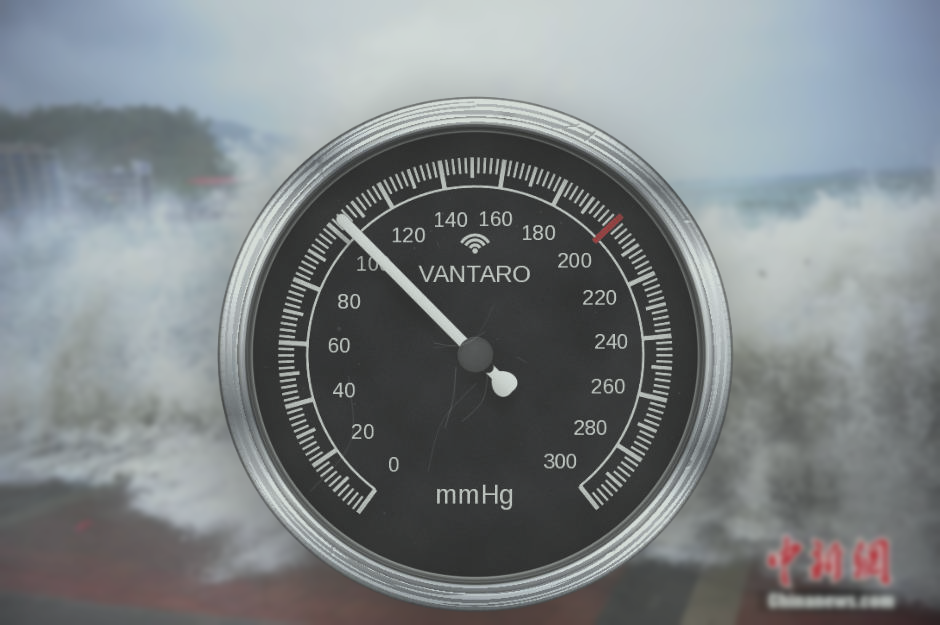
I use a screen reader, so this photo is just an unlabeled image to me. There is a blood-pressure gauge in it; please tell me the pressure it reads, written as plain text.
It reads 104 mmHg
